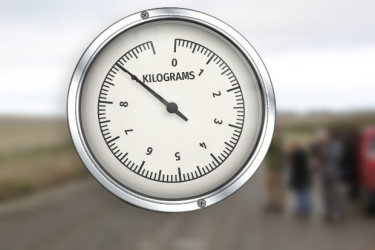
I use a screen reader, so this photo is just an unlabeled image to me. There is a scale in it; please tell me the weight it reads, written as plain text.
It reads 9 kg
